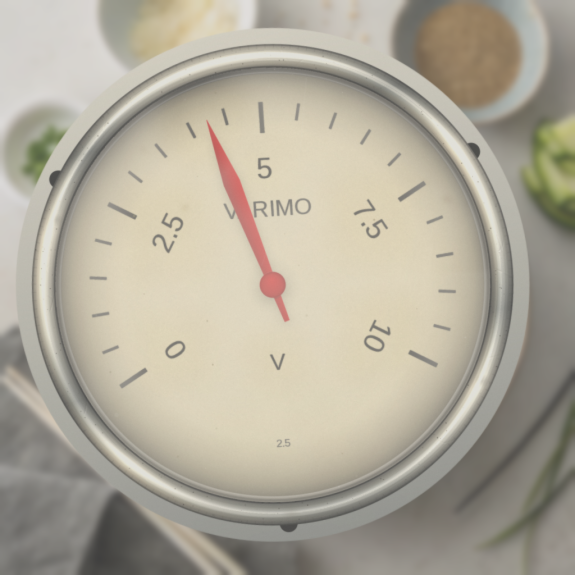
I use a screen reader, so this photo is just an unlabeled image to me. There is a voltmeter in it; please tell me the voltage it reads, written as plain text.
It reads 4.25 V
